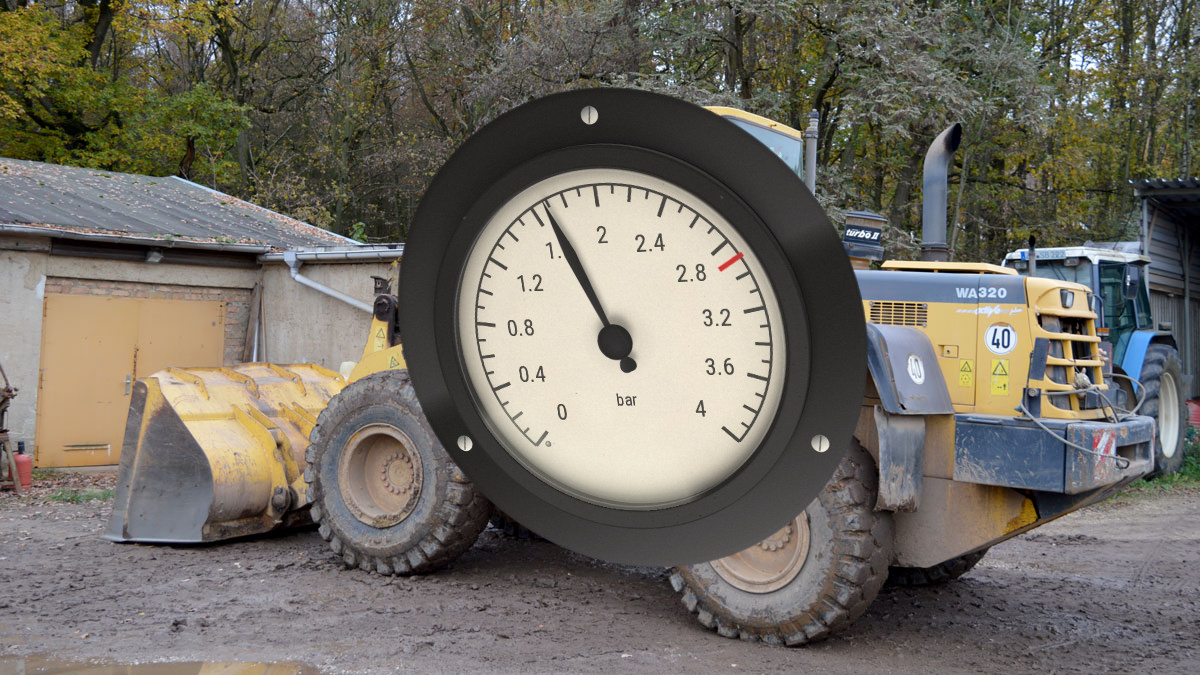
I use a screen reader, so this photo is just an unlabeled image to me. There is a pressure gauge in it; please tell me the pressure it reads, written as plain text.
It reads 1.7 bar
